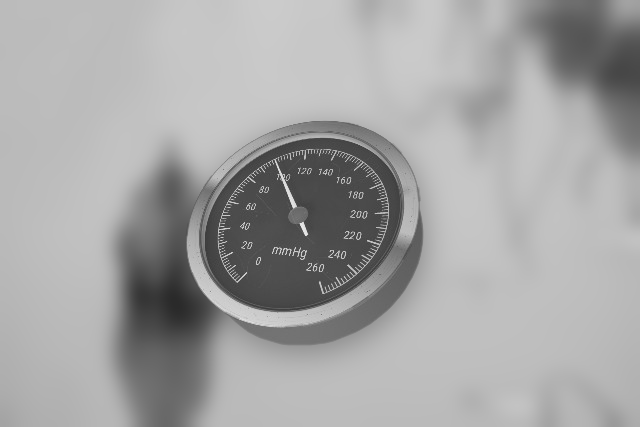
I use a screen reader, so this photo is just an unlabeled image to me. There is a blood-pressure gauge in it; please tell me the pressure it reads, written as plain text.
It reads 100 mmHg
